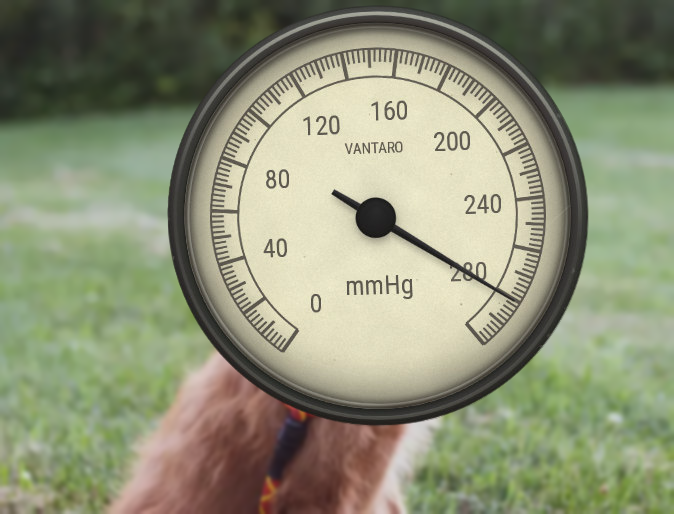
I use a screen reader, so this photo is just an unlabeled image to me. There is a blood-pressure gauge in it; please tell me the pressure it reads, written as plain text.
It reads 280 mmHg
